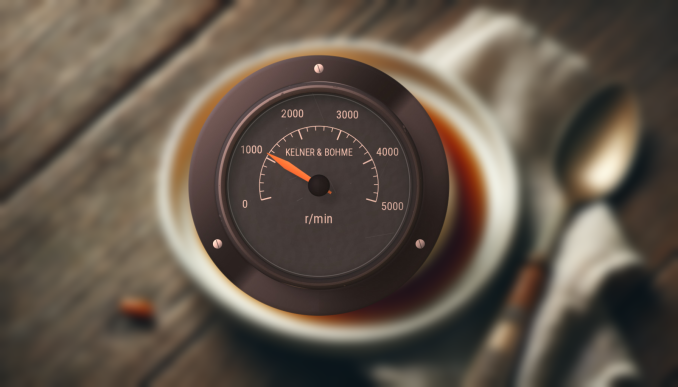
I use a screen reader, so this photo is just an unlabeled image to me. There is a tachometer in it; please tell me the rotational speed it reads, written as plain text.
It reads 1100 rpm
